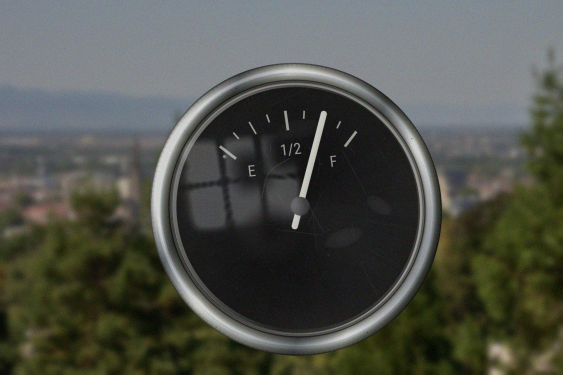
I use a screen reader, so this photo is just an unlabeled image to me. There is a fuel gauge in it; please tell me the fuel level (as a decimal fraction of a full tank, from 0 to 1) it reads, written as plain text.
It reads 0.75
